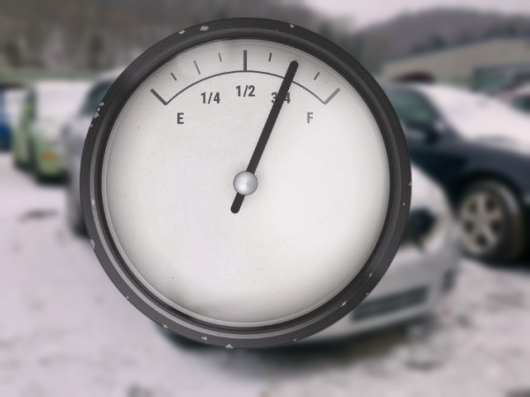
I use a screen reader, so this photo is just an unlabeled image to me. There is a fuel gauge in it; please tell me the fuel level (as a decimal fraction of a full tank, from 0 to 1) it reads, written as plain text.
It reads 0.75
